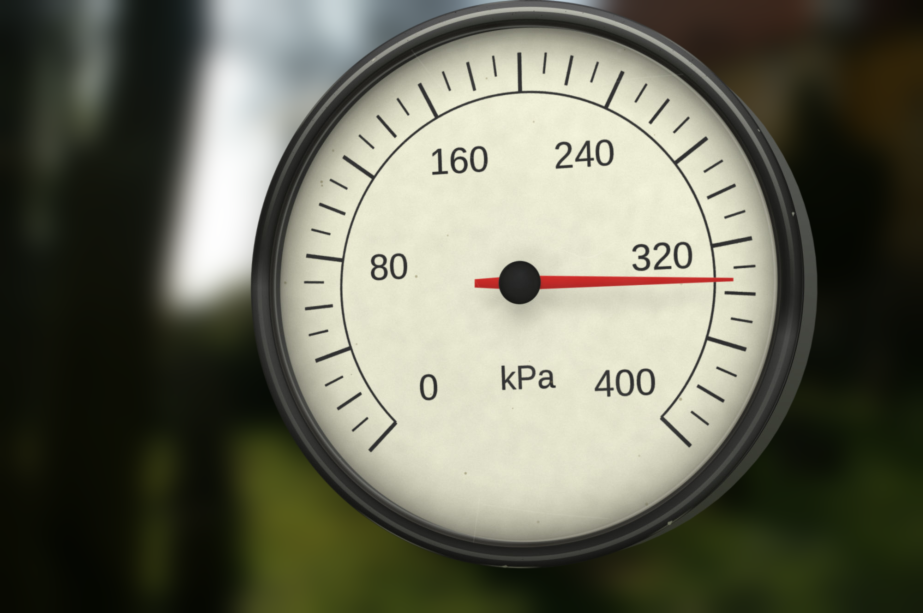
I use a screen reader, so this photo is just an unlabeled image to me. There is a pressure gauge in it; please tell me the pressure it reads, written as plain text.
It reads 335 kPa
